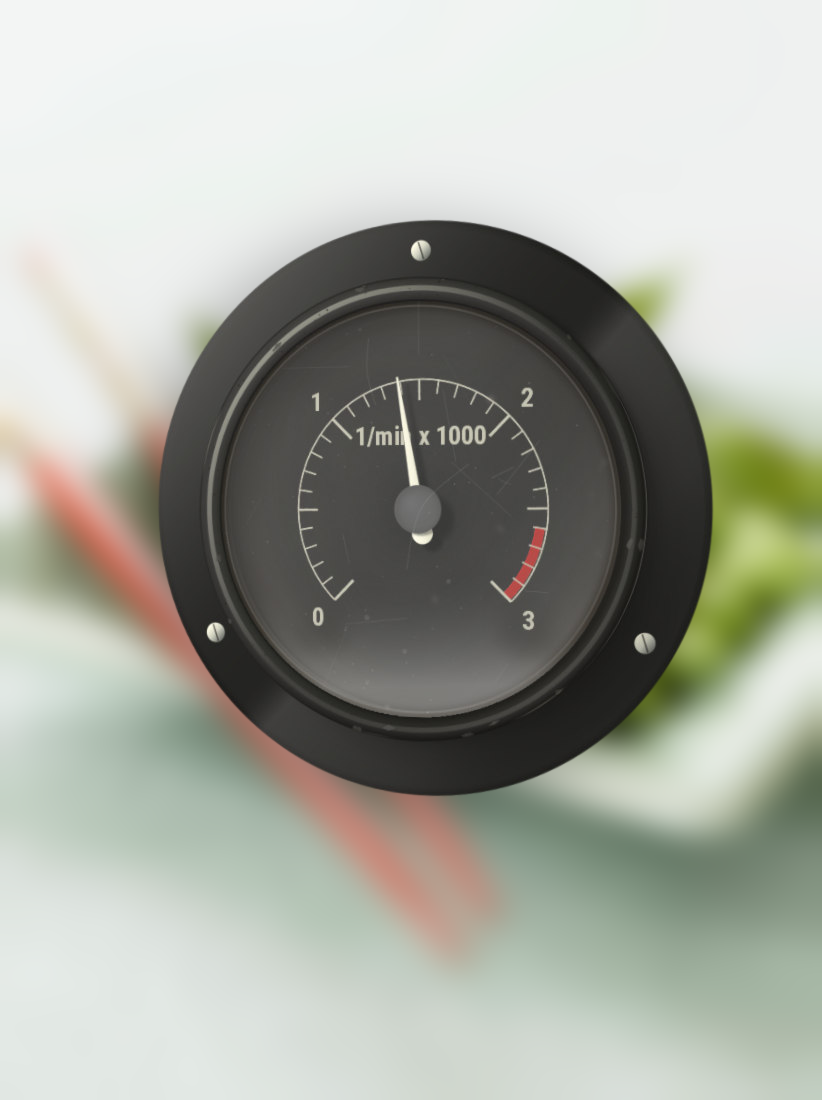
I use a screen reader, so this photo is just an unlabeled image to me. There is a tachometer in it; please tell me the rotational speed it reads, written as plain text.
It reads 1400 rpm
